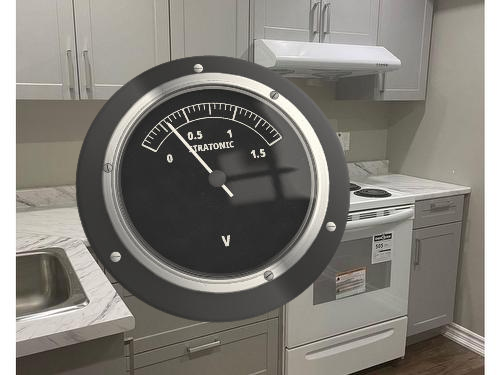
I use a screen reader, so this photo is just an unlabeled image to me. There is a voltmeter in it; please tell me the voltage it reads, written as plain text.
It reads 0.3 V
